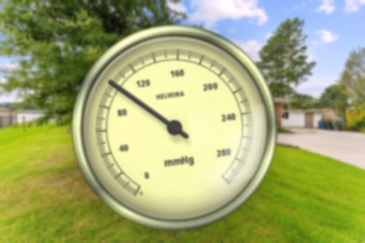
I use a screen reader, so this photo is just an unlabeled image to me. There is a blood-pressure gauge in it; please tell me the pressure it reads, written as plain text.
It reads 100 mmHg
